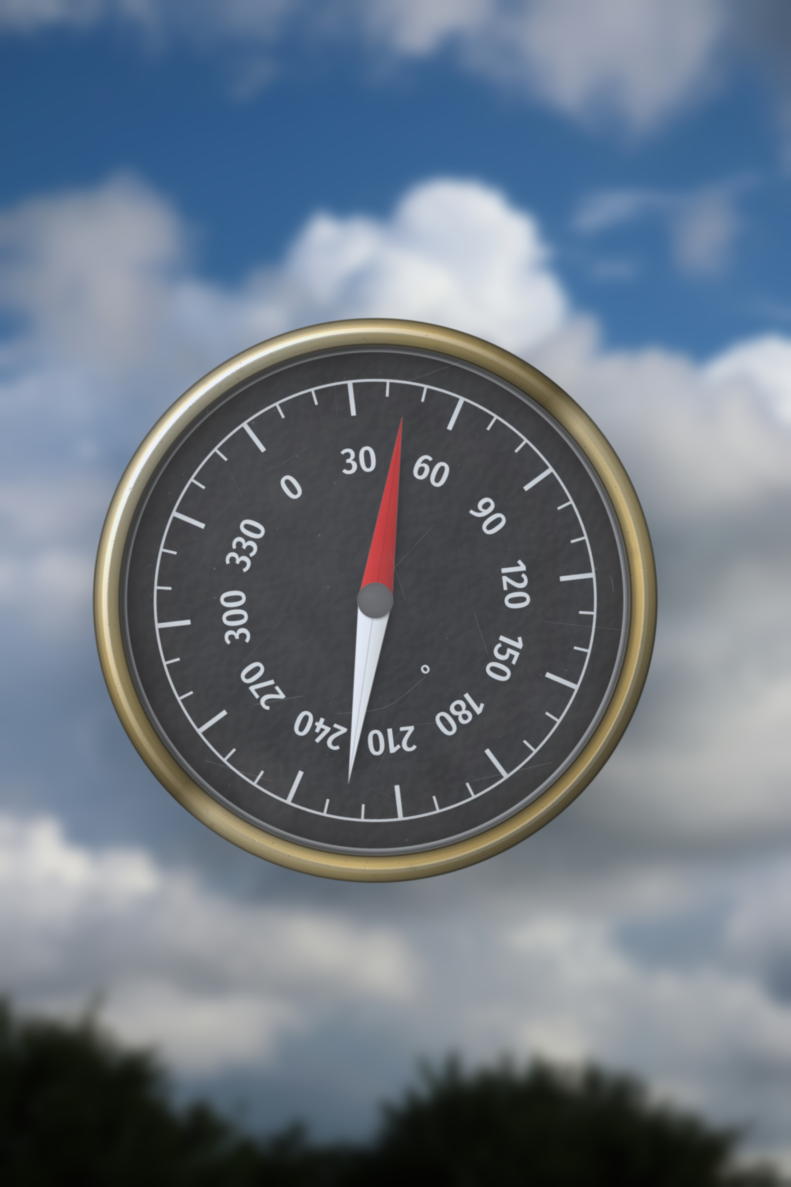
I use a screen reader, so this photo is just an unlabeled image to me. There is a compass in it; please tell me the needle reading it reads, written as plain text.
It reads 45 °
